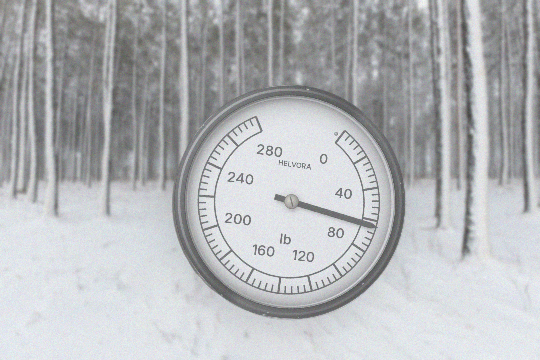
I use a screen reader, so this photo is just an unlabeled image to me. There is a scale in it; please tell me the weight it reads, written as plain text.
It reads 64 lb
